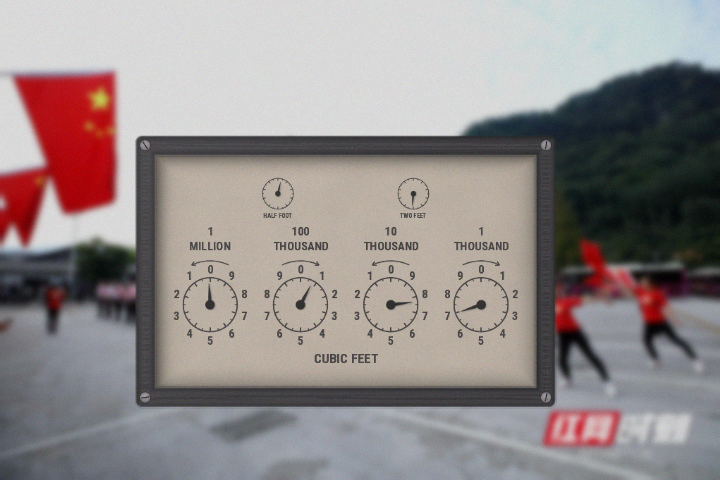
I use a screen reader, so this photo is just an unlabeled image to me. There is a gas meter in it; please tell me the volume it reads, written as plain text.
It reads 7700 ft³
